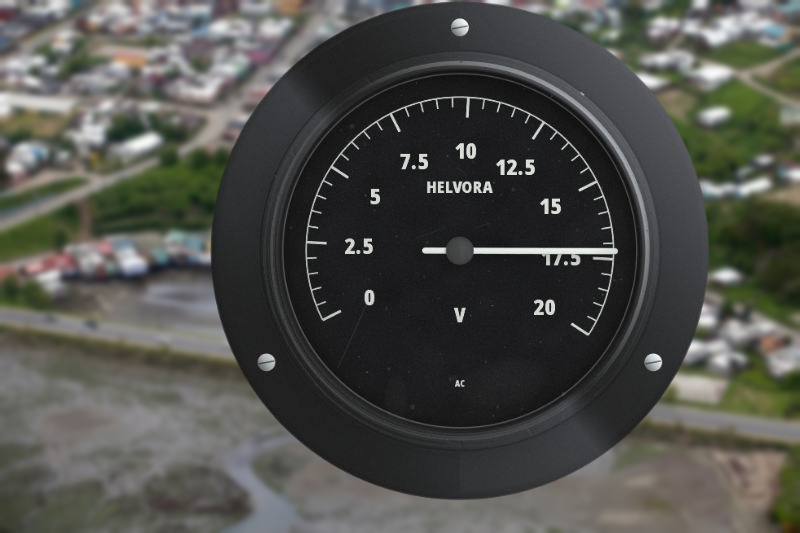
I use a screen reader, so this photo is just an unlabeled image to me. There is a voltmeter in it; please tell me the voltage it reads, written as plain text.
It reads 17.25 V
